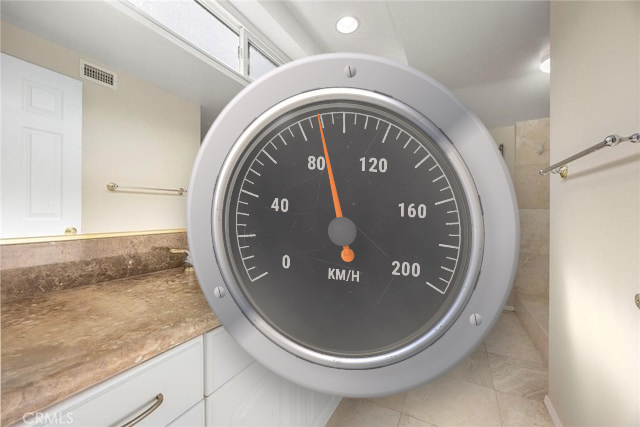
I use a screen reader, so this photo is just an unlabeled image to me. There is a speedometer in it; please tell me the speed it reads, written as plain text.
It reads 90 km/h
